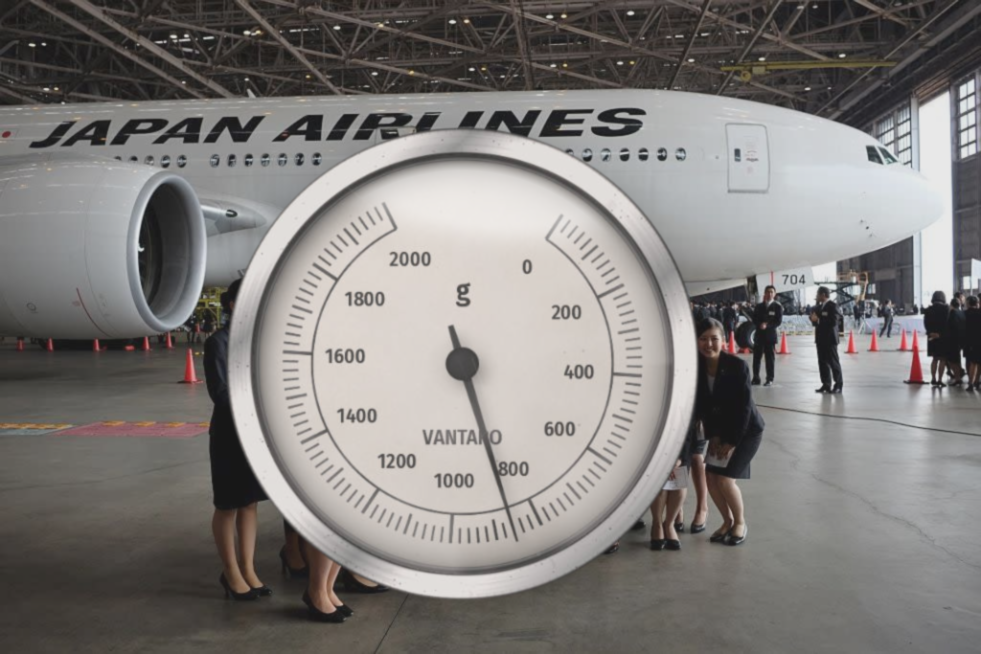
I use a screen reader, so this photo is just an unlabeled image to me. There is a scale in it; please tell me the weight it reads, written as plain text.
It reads 860 g
